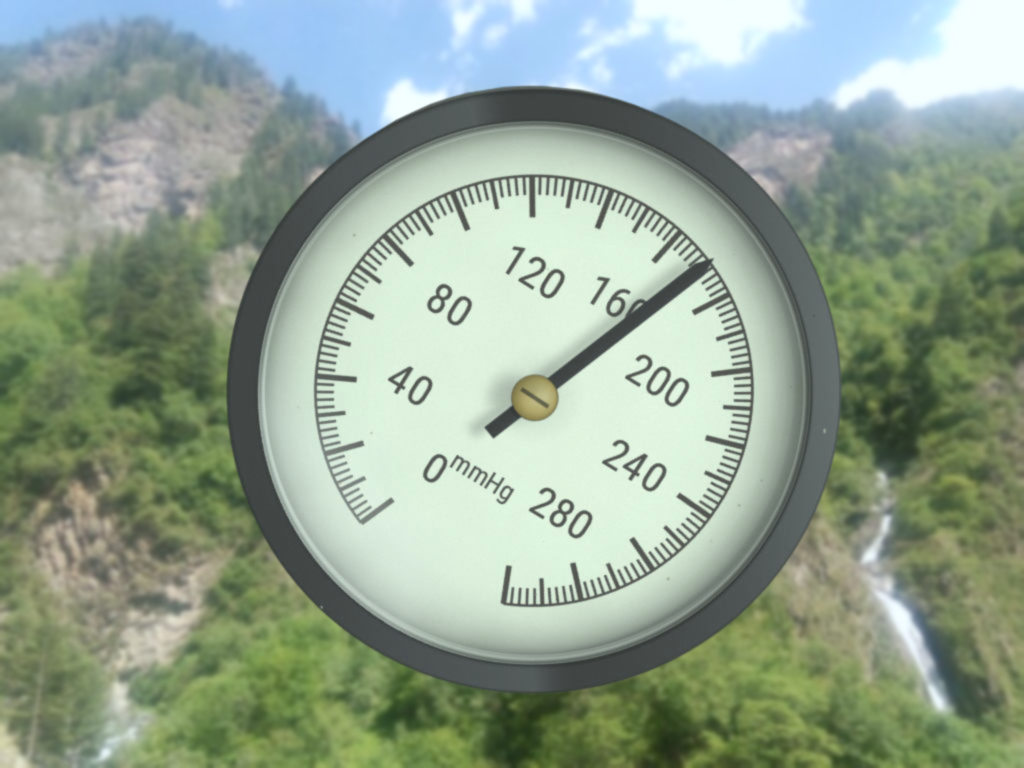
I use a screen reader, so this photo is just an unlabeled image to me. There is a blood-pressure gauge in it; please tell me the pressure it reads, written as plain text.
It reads 170 mmHg
